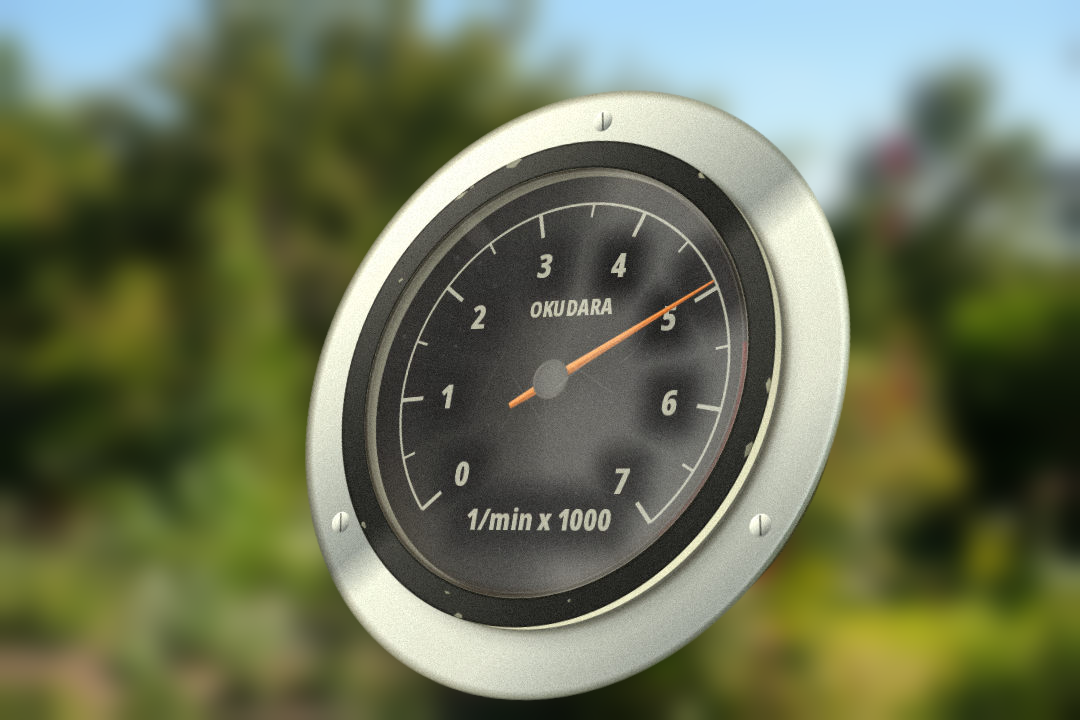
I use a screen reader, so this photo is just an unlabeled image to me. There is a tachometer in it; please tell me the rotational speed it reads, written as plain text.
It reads 5000 rpm
